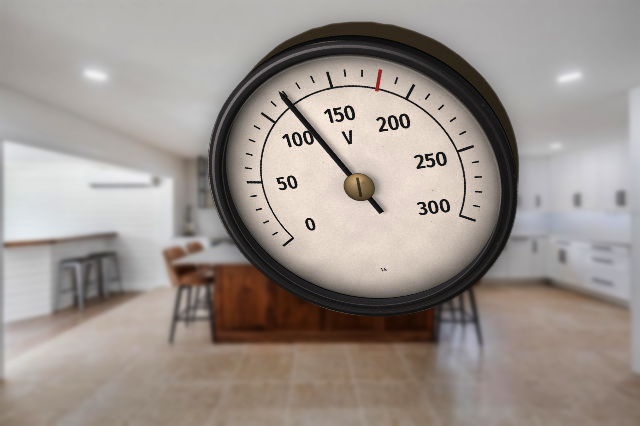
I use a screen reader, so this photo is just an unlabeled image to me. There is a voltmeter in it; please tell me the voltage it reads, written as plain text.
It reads 120 V
